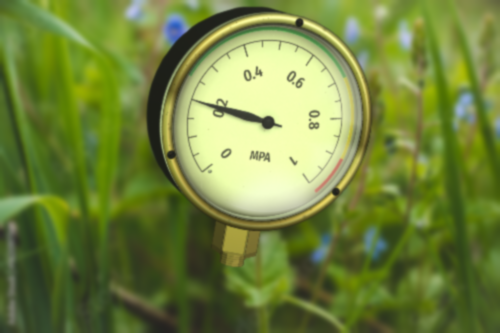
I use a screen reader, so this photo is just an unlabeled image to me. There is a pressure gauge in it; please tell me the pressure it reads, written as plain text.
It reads 0.2 MPa
